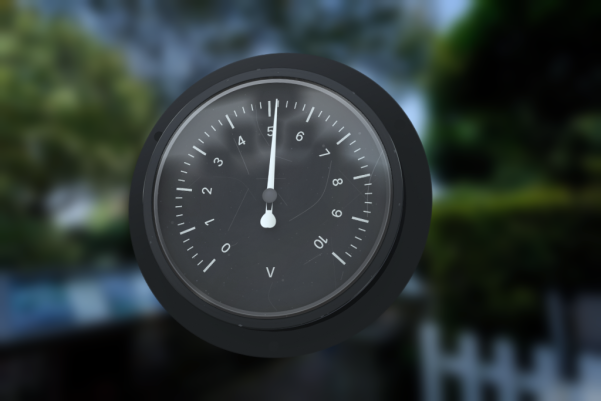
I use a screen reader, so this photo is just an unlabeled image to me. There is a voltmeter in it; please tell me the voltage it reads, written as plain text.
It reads 5.2 V
